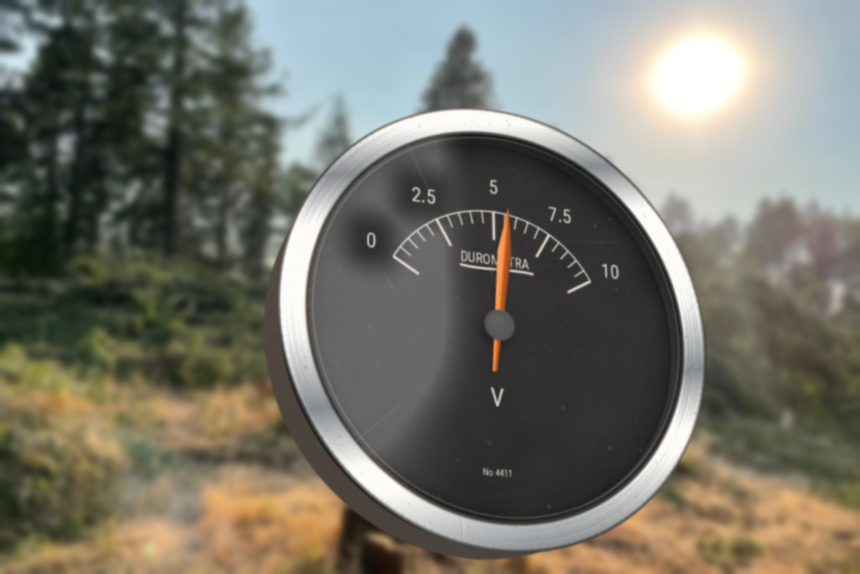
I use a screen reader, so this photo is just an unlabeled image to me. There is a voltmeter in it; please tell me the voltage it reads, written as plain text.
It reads 5.5 V
